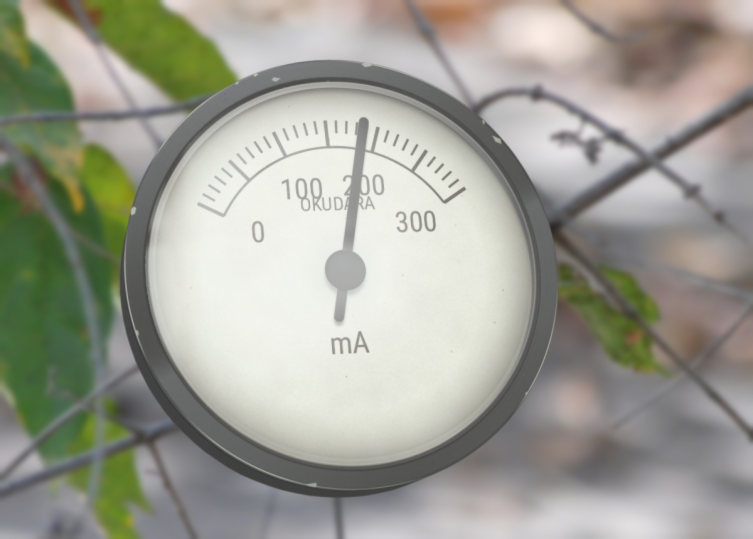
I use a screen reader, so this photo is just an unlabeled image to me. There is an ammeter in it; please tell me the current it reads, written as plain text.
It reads 185 mA
